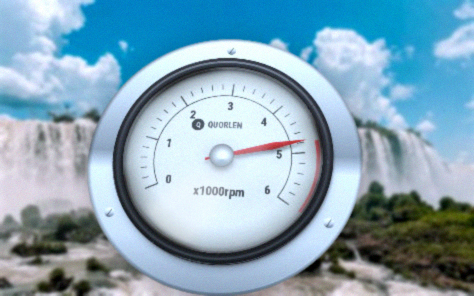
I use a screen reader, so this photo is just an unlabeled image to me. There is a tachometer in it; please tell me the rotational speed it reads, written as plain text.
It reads 4800 rpm
